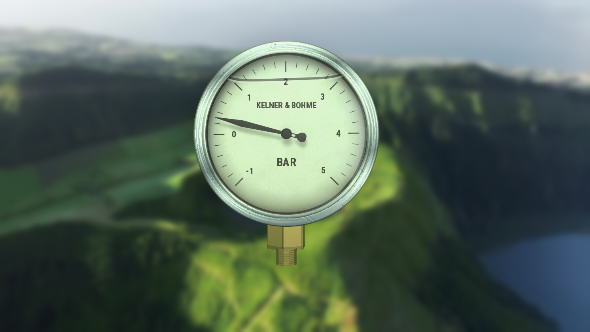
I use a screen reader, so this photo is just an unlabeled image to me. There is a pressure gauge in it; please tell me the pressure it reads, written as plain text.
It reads 0.3 bar
